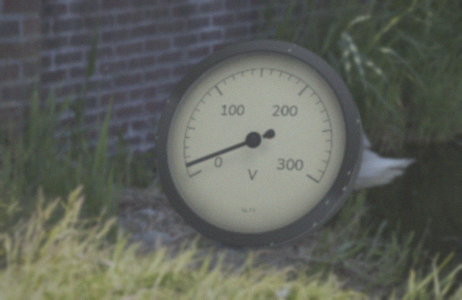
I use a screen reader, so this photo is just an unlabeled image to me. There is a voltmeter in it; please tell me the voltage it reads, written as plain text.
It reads 10 V
